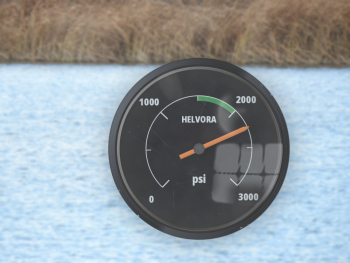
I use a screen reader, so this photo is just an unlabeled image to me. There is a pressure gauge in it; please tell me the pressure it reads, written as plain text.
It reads 2250 psi
